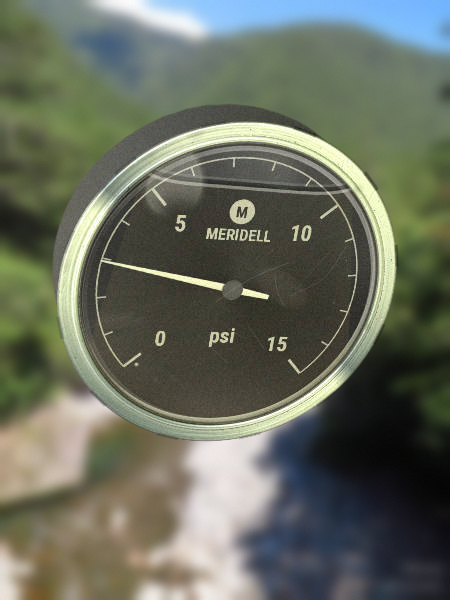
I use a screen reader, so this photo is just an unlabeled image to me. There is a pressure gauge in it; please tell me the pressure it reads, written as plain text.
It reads 3 psi
